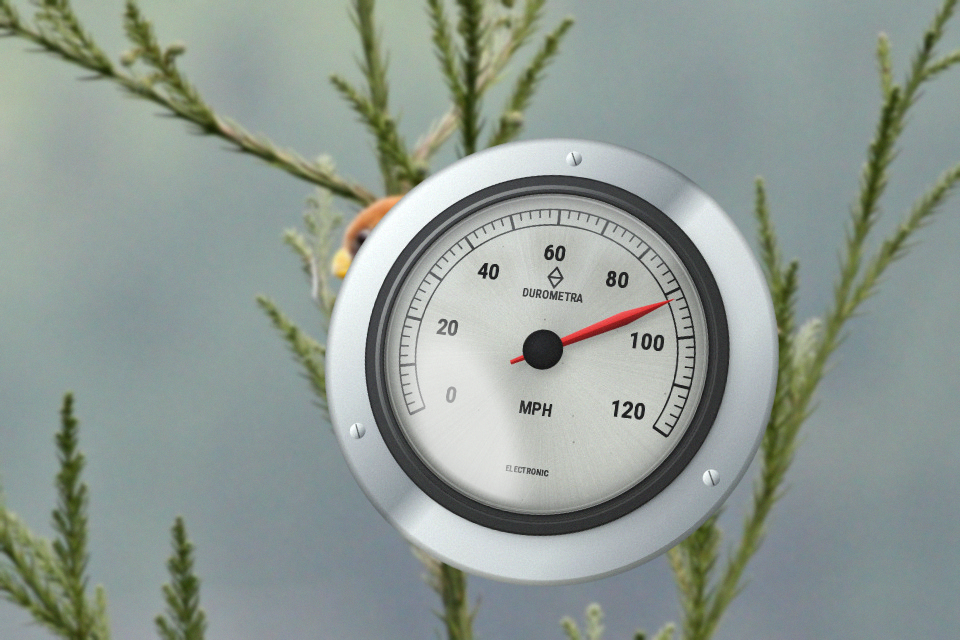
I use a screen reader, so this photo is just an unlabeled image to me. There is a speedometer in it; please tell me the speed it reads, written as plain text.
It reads 92 mph
